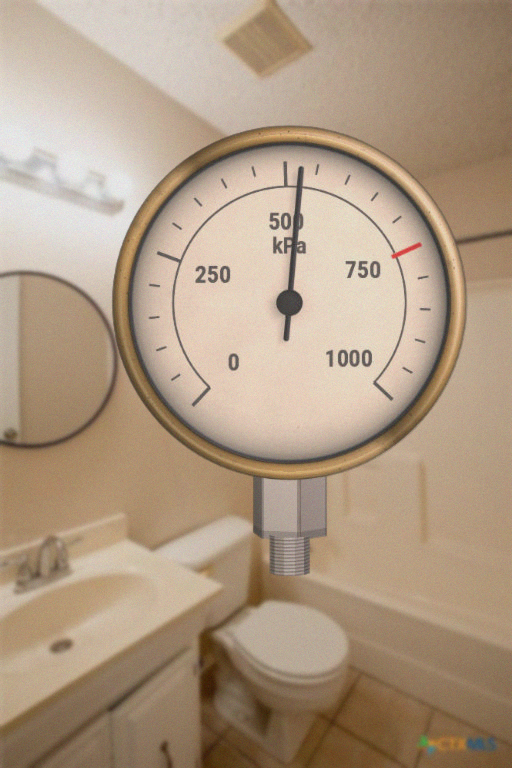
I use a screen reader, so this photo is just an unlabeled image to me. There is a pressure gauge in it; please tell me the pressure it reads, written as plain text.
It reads 525 kPa
